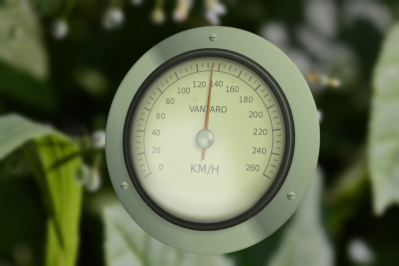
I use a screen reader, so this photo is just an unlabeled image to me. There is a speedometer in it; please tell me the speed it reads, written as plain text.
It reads 135 km/h
